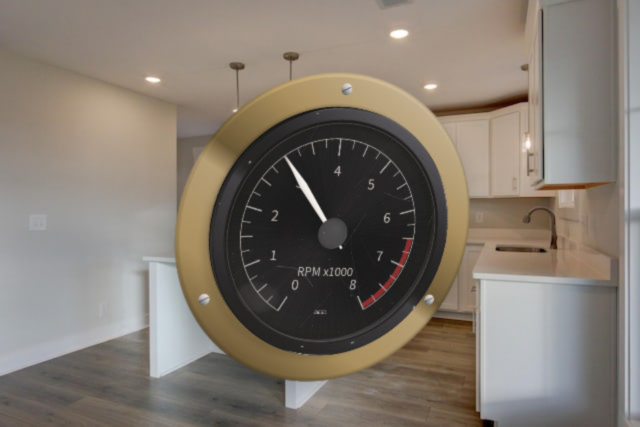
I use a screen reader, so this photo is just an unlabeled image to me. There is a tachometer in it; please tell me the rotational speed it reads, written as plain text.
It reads 3000 rpm
